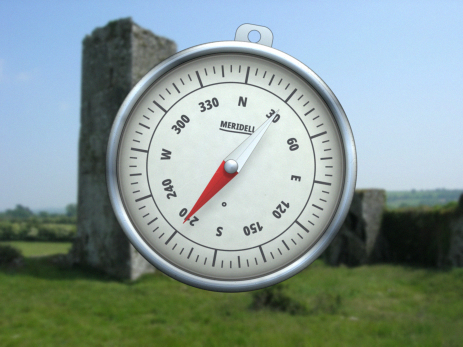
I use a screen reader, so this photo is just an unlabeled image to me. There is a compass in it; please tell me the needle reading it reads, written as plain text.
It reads 210 °
